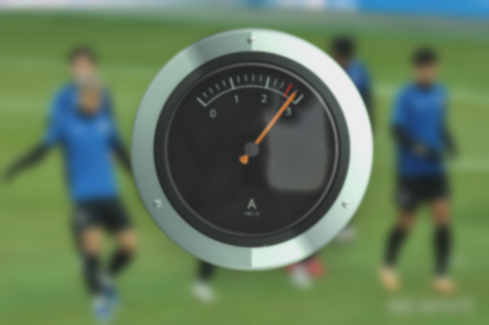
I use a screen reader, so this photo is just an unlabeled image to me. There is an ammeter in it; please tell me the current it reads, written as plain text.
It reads 2.8 A
